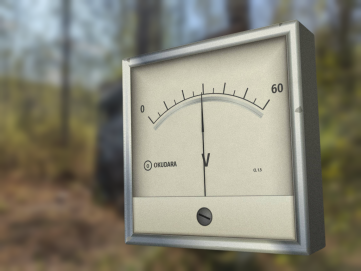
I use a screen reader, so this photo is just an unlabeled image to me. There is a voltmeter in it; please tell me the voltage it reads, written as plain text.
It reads 30 V
